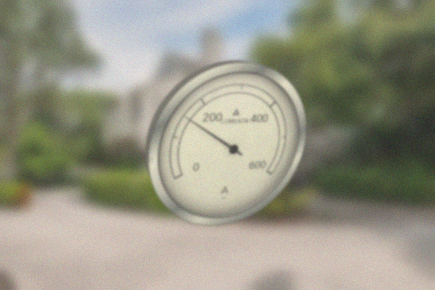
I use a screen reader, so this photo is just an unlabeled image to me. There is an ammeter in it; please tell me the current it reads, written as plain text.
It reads 150 A
